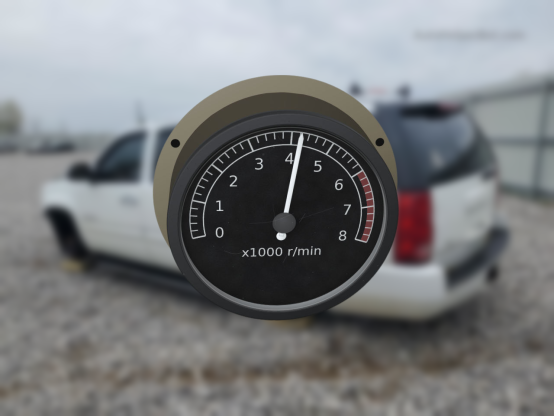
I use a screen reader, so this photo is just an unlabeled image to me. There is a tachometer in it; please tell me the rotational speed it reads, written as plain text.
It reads 4200 rpm
